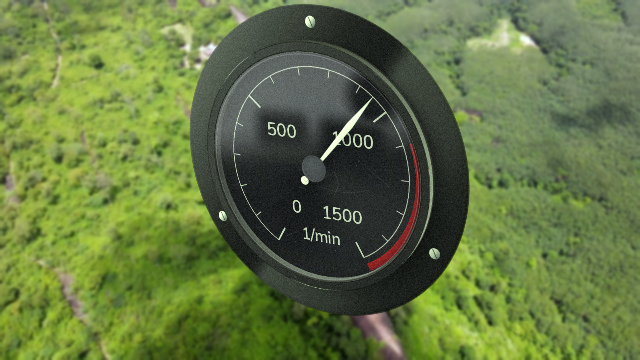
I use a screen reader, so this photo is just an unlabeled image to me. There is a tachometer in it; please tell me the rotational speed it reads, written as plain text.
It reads 950 rpm
